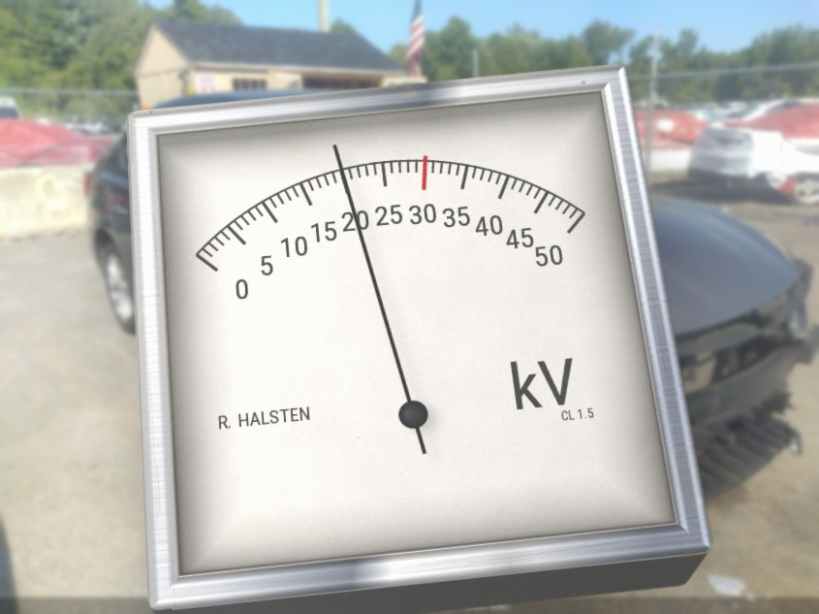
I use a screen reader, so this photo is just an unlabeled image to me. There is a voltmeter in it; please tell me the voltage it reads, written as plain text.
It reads 20 kV
